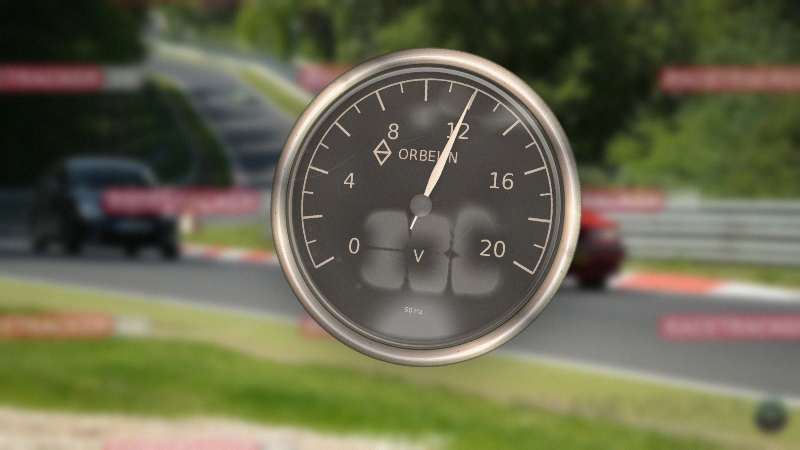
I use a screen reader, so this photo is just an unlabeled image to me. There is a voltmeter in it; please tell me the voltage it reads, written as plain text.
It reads 12 V
